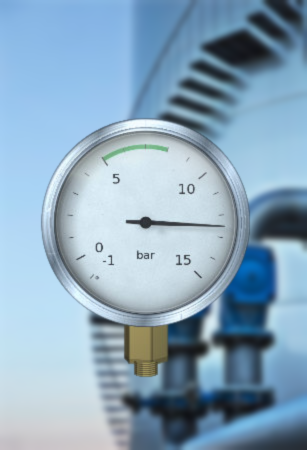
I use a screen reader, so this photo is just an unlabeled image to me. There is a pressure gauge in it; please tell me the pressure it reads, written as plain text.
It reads 12.5 bar
